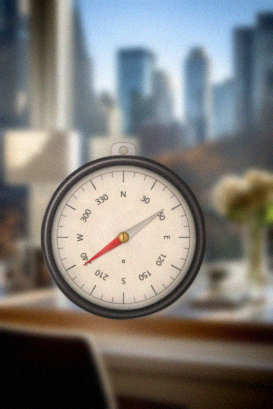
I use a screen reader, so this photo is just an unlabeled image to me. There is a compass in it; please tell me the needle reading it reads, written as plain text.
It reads 235 °
